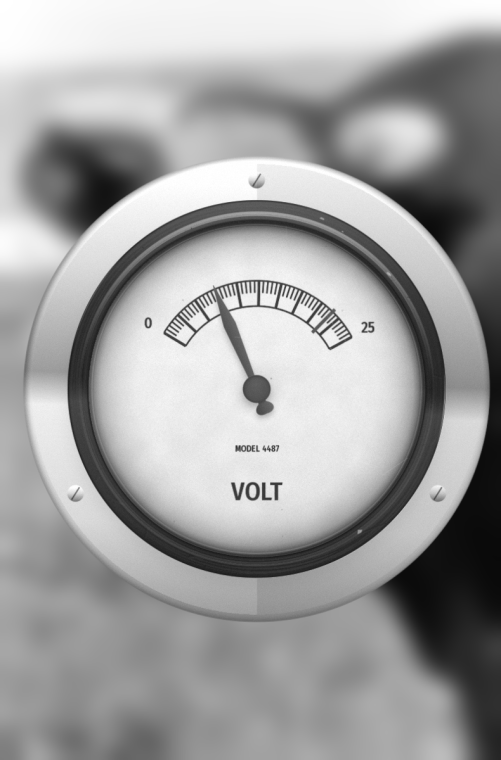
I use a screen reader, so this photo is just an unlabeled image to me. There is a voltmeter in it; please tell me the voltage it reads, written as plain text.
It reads 7.5 V
